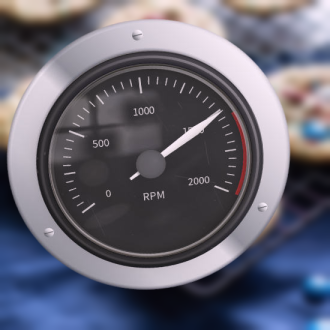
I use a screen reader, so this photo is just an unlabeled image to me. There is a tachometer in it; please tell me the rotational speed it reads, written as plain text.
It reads 1500 rpm
